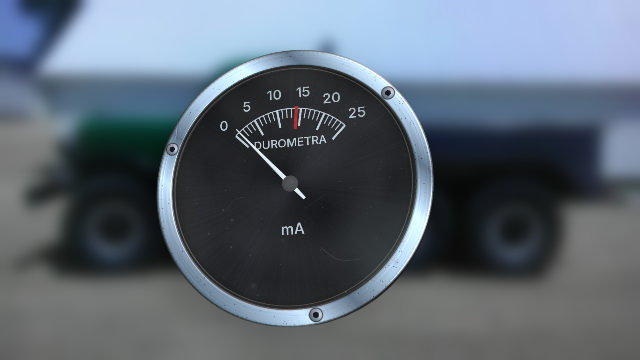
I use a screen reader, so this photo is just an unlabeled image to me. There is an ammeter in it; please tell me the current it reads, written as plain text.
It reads 1 mA
